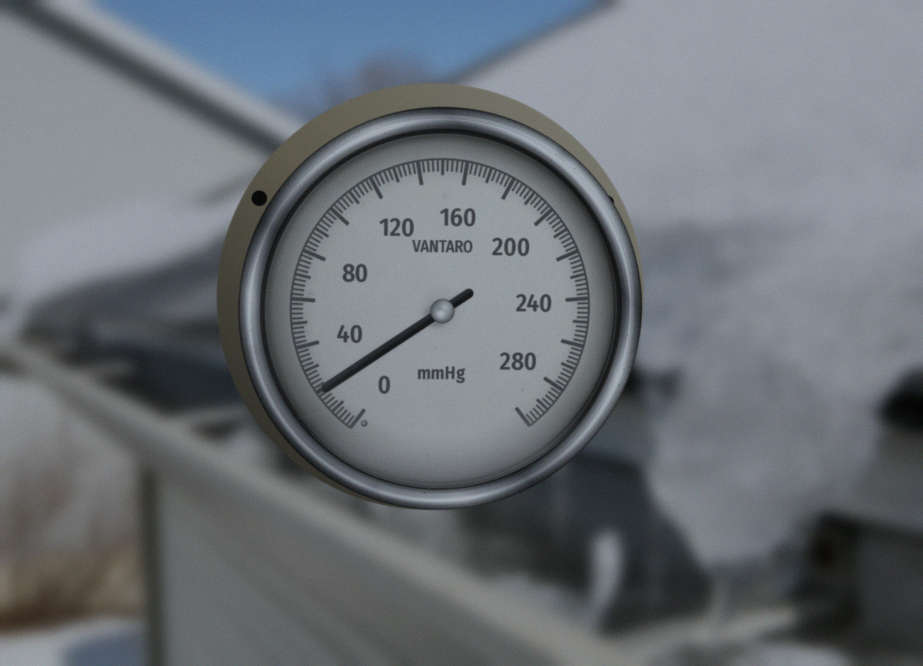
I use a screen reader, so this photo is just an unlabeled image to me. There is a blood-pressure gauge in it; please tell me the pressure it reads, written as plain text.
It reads 20 mmHg
